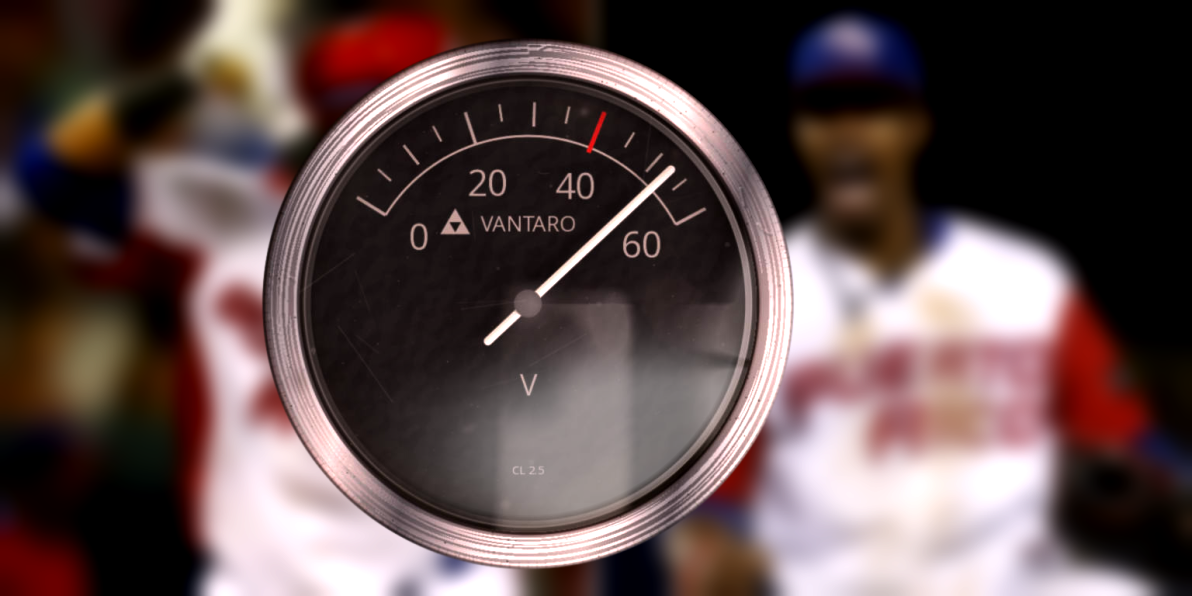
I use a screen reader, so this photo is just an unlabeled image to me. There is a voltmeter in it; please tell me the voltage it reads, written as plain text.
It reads 52.5 V
